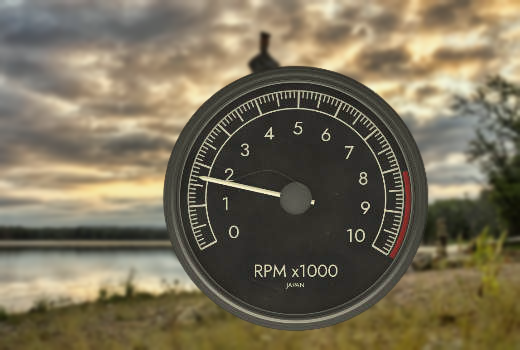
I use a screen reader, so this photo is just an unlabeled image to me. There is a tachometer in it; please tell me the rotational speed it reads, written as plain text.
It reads 1700 rpm
